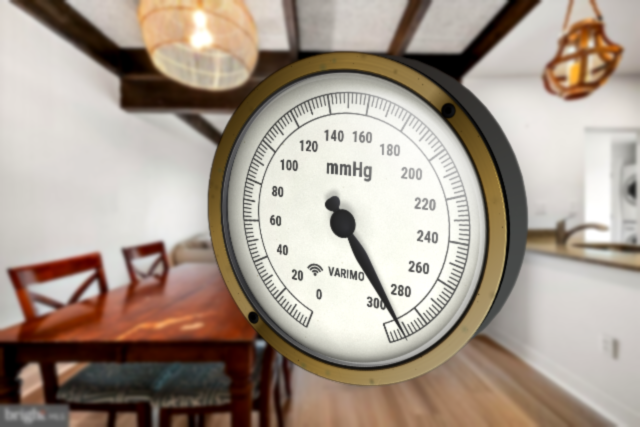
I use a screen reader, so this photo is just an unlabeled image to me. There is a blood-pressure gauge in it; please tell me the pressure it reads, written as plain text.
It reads 290 mmHg
